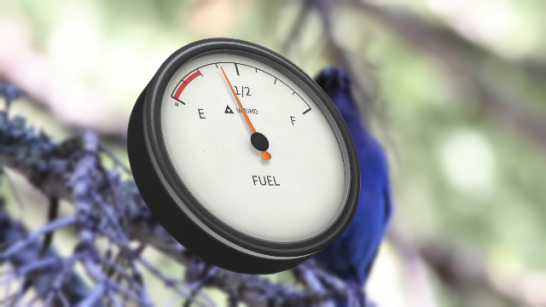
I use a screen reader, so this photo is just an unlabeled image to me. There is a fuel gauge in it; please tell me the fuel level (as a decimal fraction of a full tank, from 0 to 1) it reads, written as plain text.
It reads 0.375
